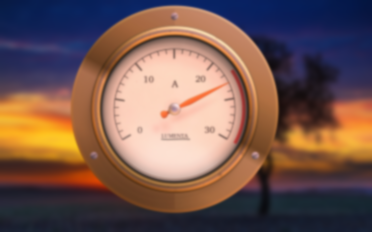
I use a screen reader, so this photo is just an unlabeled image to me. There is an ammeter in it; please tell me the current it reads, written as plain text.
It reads 23 A
